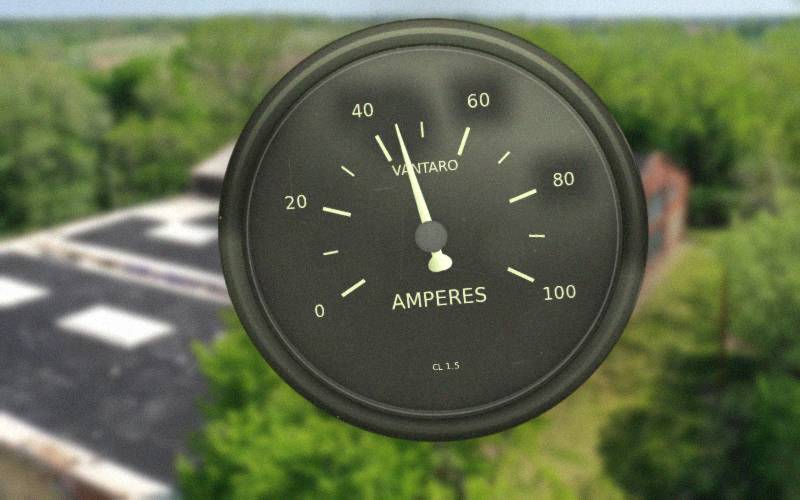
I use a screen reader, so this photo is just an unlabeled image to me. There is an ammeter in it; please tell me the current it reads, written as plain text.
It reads 45 A
